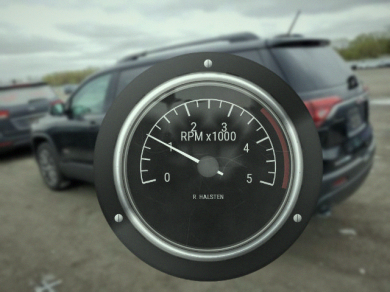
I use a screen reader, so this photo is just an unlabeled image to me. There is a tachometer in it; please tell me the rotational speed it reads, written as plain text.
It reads 1000 rpm
